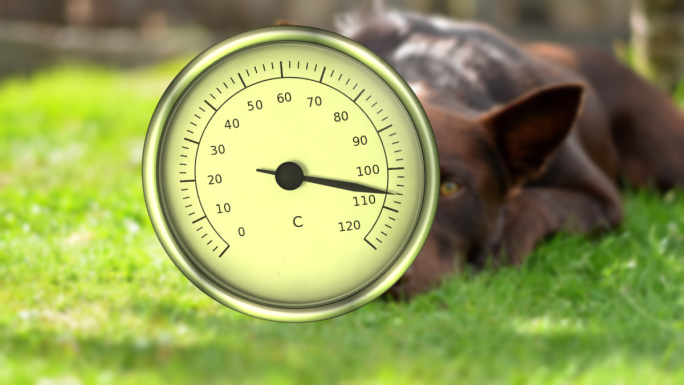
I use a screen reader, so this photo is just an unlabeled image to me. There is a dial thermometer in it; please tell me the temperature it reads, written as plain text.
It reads 106 °C
